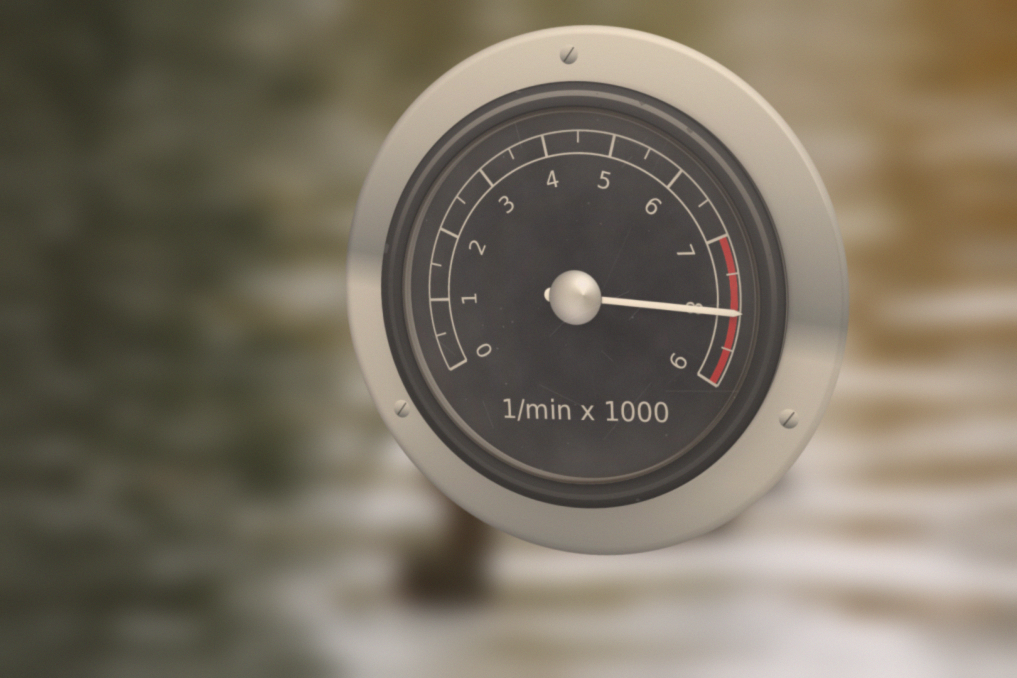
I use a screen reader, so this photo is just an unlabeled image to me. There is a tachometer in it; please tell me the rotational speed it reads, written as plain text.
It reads 8000 rpm
